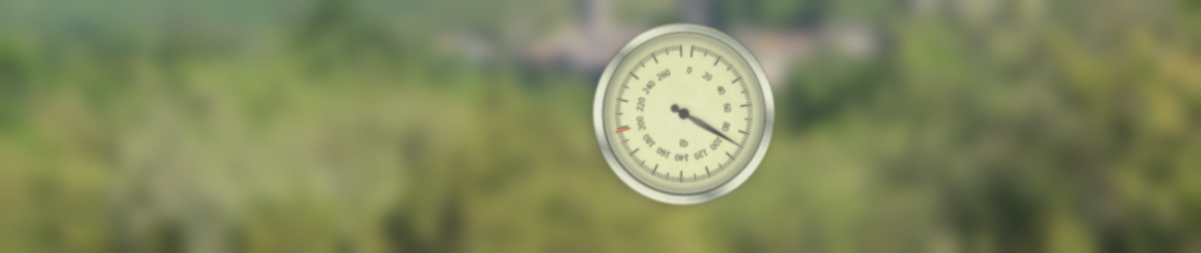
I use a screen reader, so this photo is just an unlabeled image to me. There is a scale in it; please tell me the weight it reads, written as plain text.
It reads 90 lb
